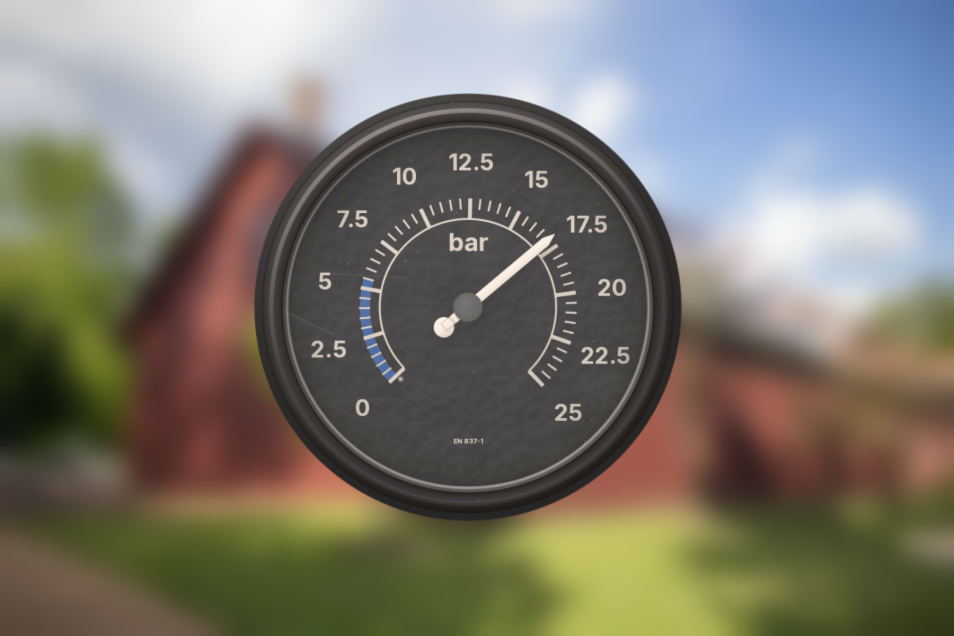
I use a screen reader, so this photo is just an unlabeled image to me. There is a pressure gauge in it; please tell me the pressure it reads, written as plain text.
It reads 17 bar
